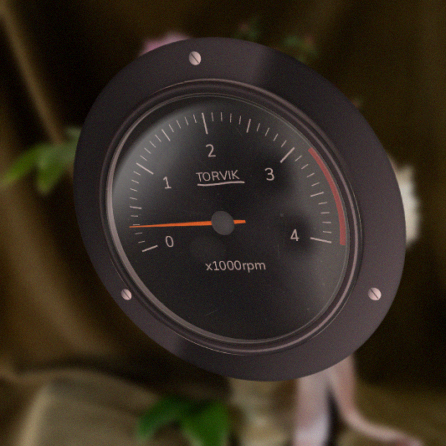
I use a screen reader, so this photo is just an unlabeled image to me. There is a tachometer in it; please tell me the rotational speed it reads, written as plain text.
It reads 300 rpm
